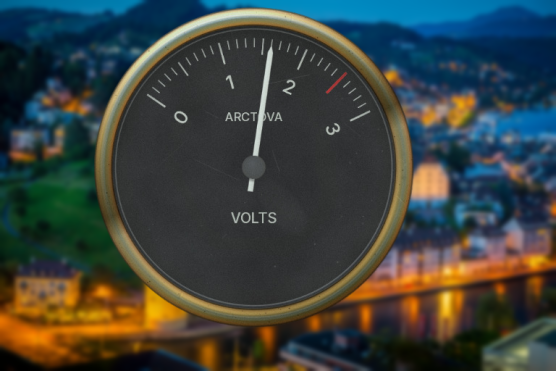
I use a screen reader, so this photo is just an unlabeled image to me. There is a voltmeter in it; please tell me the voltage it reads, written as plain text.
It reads 1.6 V
